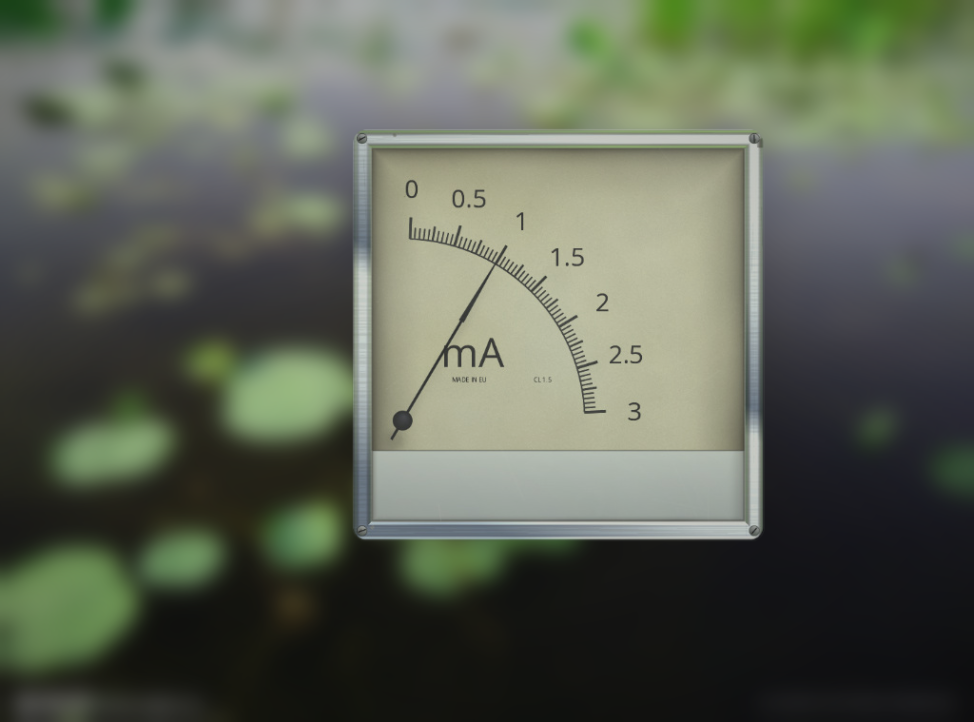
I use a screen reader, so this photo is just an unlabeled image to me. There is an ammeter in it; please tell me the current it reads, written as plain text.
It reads 1 mA
